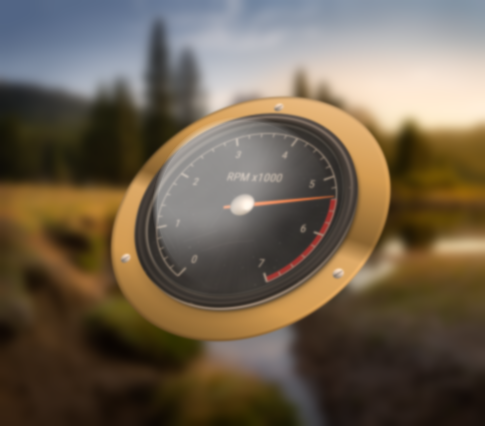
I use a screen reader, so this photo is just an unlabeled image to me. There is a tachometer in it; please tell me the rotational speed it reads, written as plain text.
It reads 5400 rpm
